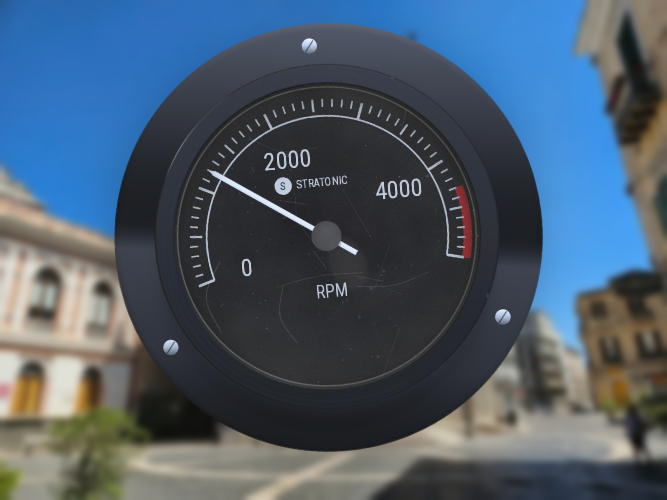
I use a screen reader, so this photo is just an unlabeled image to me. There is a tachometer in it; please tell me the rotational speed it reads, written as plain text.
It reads 1200 rpm
